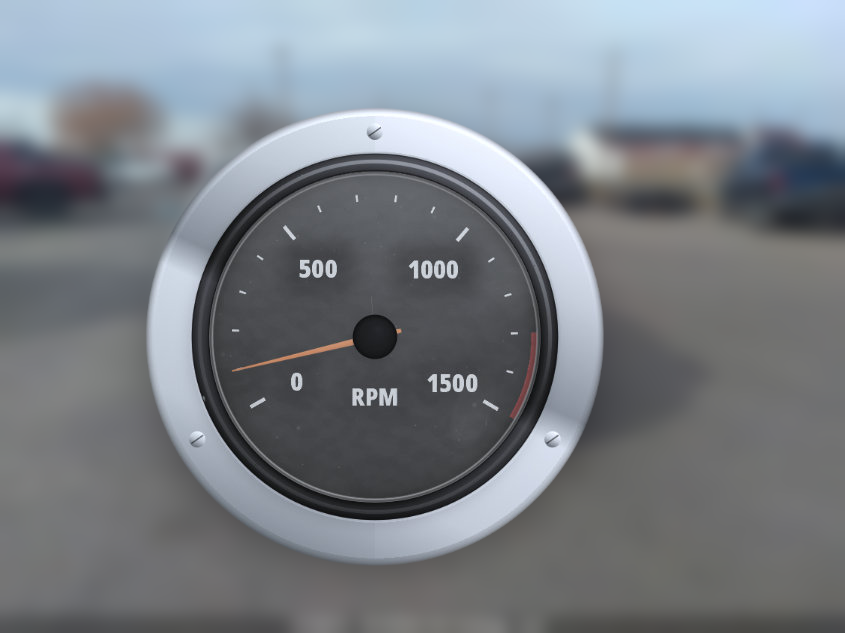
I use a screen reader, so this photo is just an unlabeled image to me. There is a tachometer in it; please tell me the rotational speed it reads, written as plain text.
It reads 100 rpm
